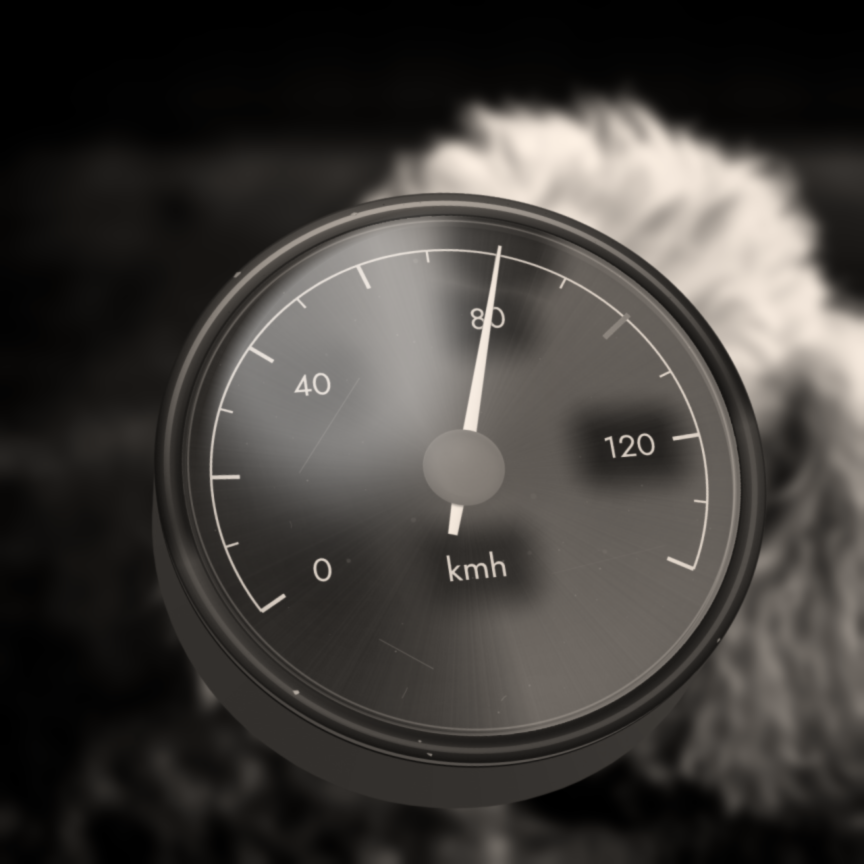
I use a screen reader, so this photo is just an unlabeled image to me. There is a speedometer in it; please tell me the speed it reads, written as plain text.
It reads 80 km/h
